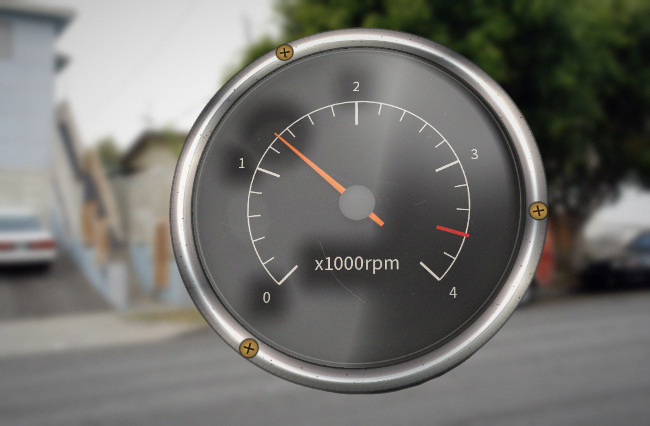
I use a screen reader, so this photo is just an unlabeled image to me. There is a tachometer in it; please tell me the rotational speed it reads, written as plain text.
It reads 1300 rpm
